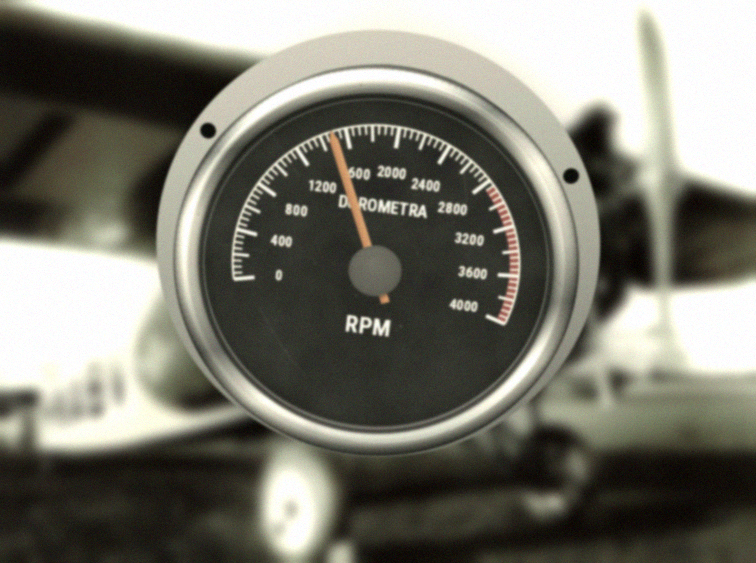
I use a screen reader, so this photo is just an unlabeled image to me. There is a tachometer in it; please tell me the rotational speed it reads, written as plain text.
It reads 1500 rpm
